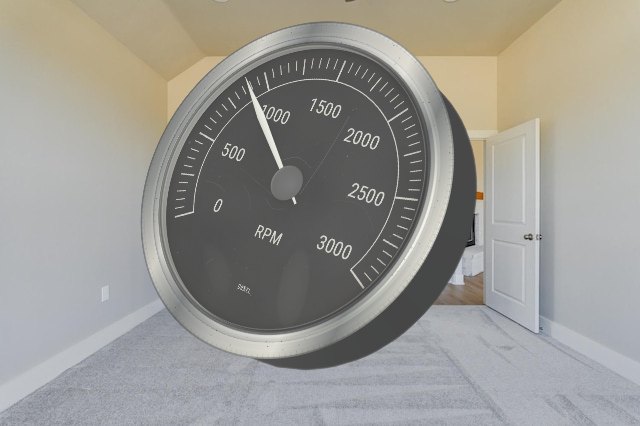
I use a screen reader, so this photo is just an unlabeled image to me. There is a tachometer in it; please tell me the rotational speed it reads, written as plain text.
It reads 900 rpm
